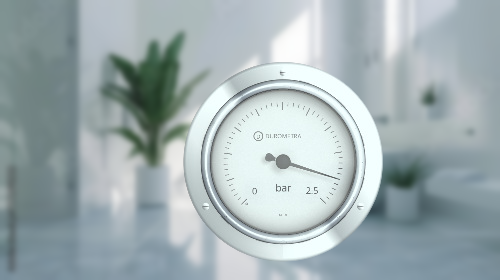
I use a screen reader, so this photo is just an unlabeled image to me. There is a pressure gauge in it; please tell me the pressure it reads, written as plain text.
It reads 2.25 bar
